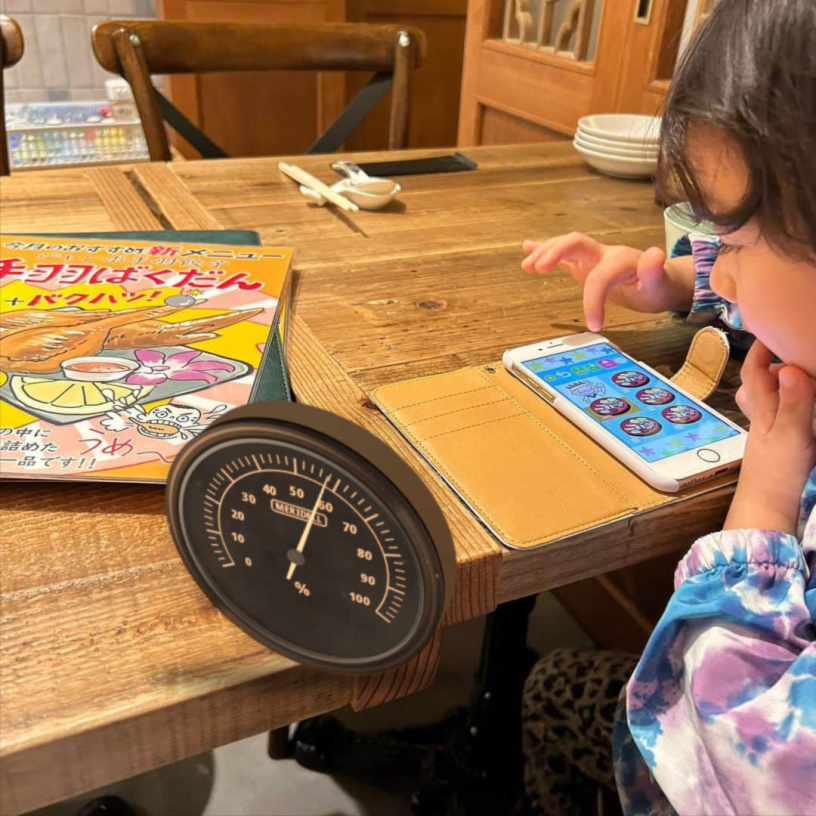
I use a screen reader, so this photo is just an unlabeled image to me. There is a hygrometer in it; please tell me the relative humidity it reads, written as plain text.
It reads 58 %
